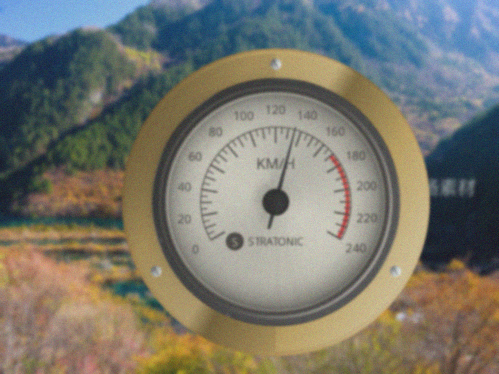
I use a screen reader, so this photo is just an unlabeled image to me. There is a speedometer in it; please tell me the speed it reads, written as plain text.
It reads 135 km/h
